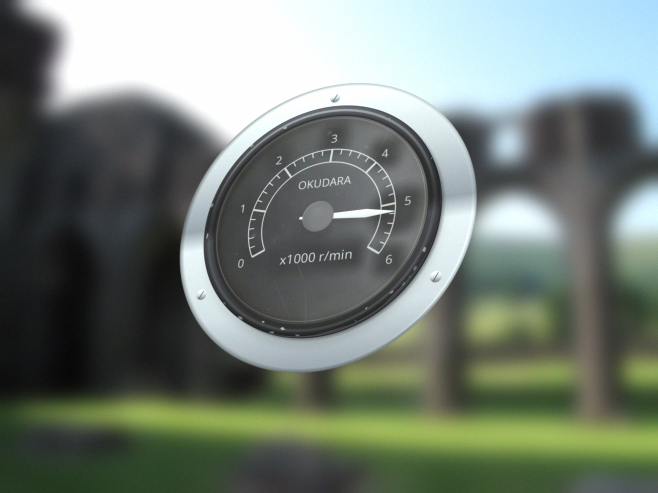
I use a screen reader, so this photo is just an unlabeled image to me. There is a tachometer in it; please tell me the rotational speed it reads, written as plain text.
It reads 5200 rpm
